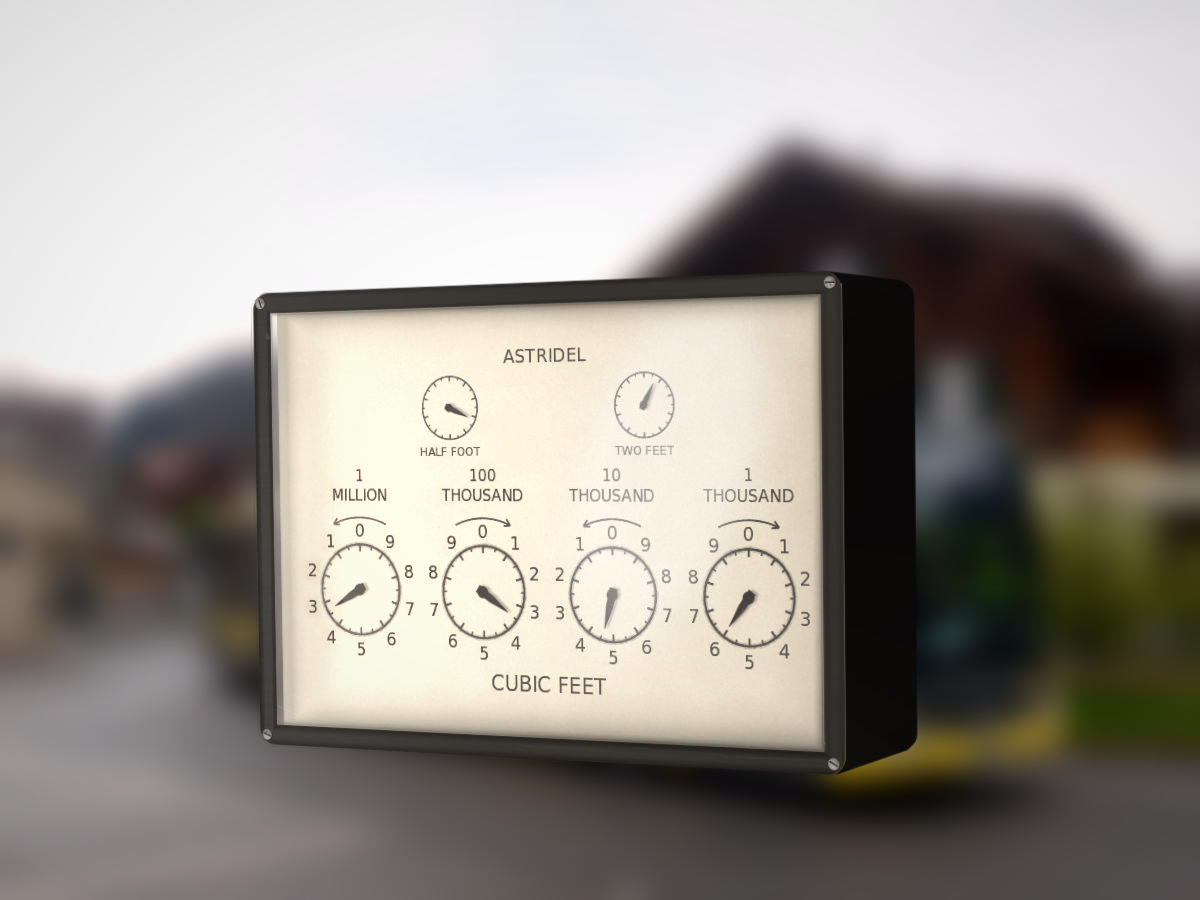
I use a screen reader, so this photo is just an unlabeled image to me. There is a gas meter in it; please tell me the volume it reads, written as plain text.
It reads 334600 ft³
